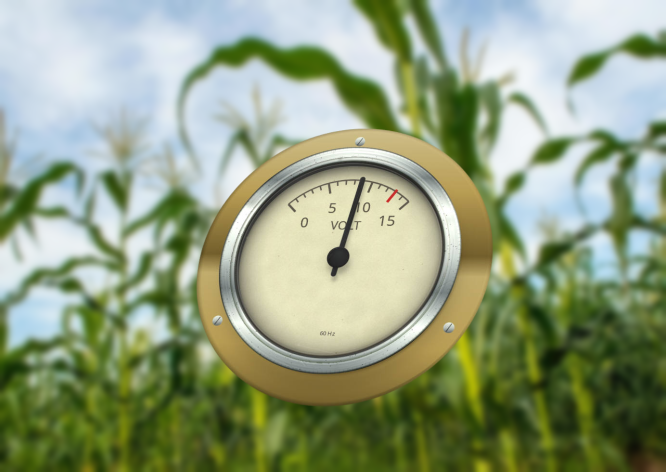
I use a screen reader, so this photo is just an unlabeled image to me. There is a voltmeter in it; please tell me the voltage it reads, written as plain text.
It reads 9 V
